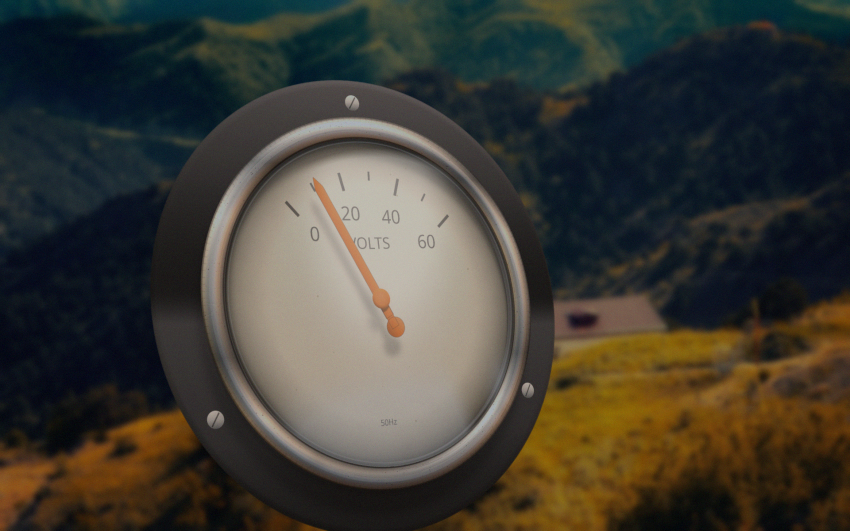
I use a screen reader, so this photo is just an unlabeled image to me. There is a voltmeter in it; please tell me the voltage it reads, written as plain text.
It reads 10 V
